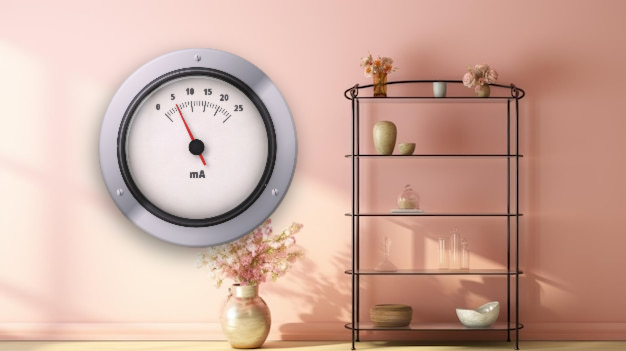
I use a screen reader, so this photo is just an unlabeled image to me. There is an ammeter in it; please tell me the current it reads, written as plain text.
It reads 5 mA
